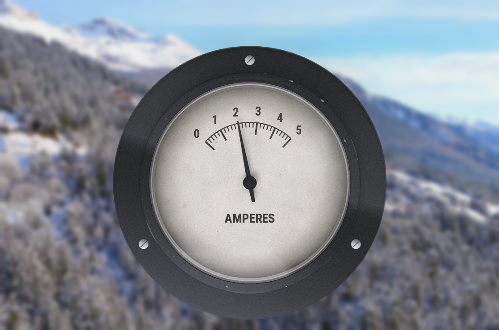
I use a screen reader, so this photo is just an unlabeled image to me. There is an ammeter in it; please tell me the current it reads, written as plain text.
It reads 2 A
